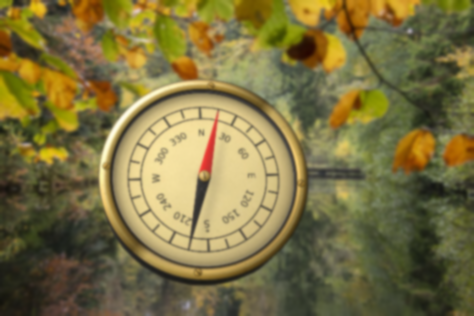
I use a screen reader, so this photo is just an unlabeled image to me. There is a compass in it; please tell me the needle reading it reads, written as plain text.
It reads 15 °
